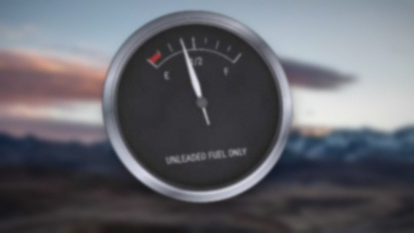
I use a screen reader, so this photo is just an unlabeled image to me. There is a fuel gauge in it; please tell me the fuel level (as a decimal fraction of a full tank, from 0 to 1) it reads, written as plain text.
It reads 0.375
